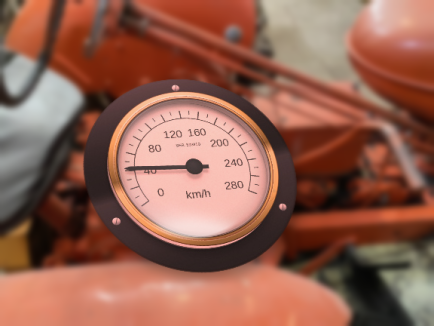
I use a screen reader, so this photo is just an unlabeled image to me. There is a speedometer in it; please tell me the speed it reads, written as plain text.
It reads 40 km/h
